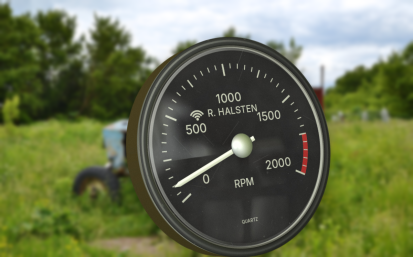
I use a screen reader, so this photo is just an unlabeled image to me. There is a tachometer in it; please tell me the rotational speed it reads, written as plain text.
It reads 100 rpm
